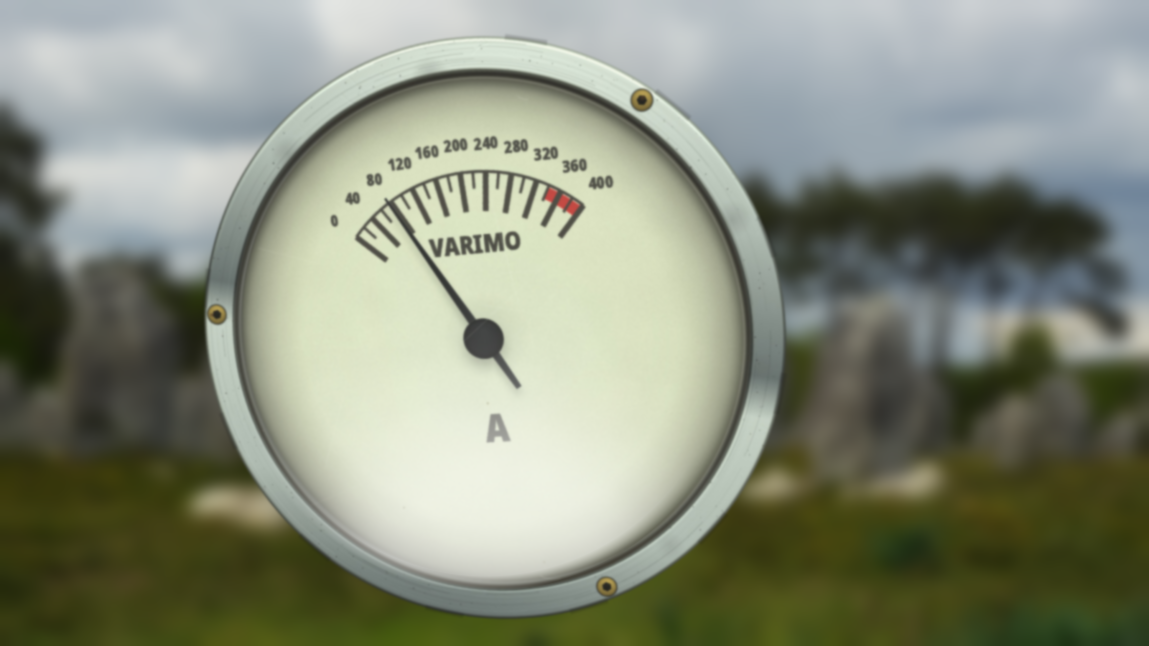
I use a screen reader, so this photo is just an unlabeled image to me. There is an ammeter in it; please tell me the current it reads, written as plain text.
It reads 80 A
